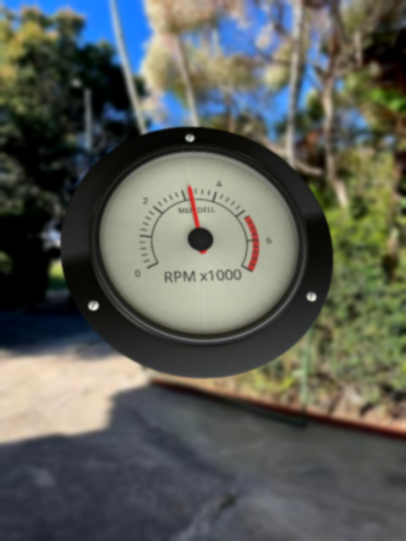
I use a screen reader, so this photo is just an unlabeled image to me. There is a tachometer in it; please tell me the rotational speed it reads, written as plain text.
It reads 3200 rpm
